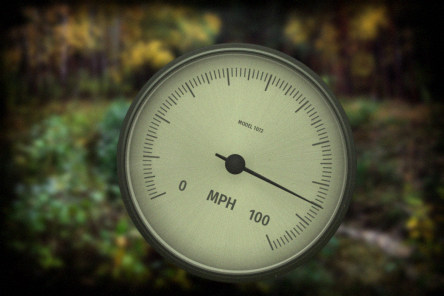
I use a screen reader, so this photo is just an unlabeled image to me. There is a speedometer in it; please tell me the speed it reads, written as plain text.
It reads 85 mph
